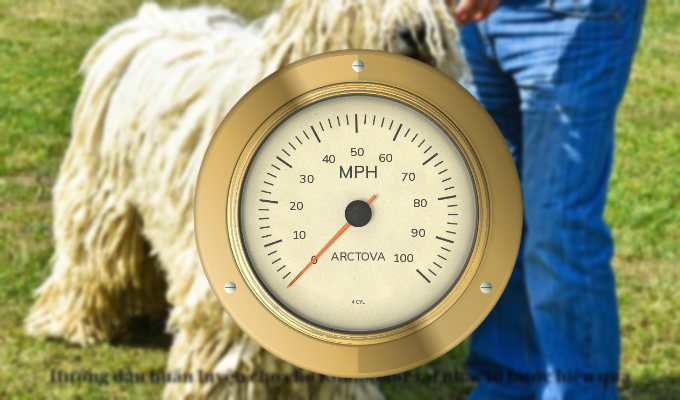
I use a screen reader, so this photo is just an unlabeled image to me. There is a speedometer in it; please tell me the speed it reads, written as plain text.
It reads 0 mph
